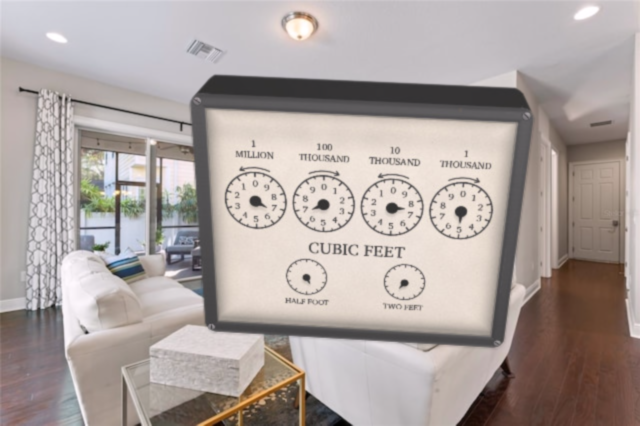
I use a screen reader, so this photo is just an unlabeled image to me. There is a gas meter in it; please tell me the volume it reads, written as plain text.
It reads 667500 ft³
